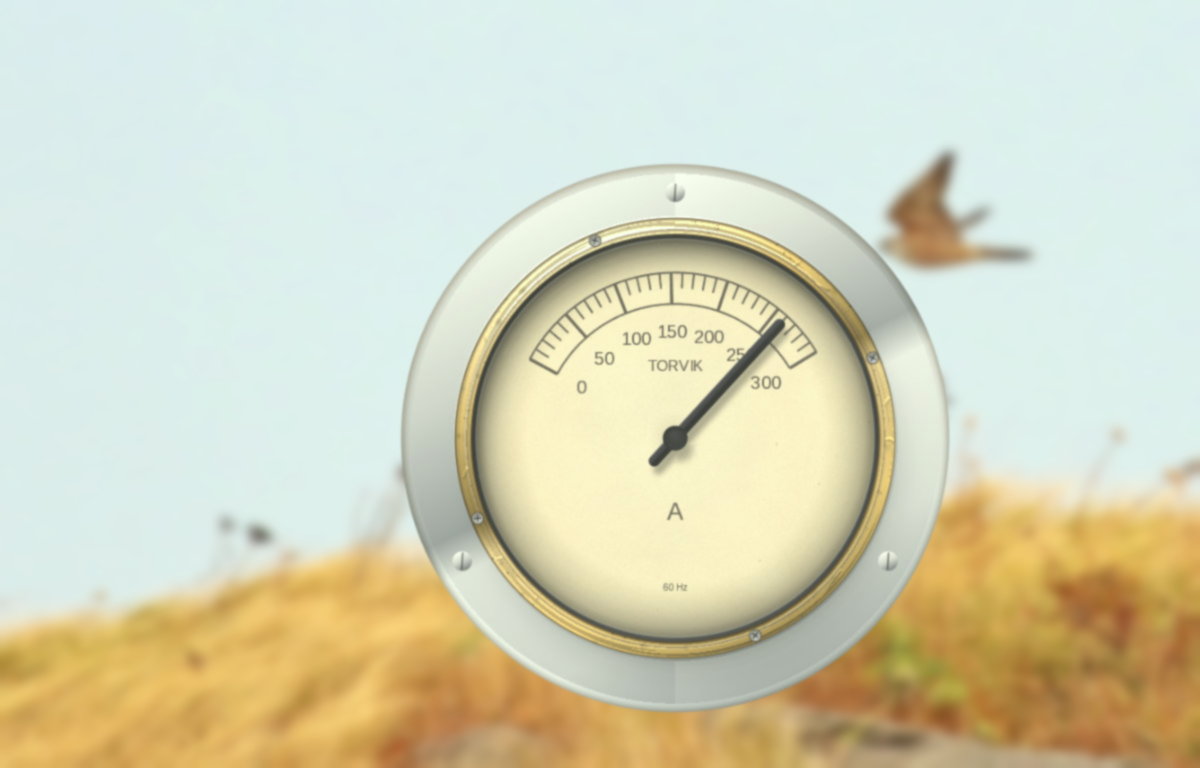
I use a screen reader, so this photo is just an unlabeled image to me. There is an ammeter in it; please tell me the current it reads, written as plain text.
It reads 260 A
